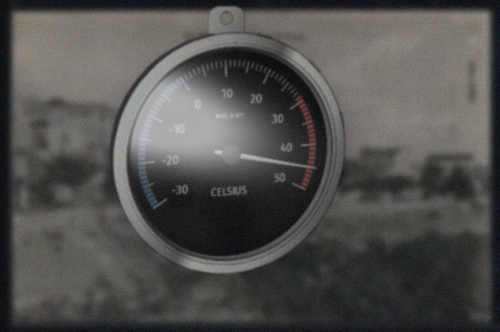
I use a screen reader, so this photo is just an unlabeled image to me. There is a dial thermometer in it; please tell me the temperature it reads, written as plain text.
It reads 45 °C
